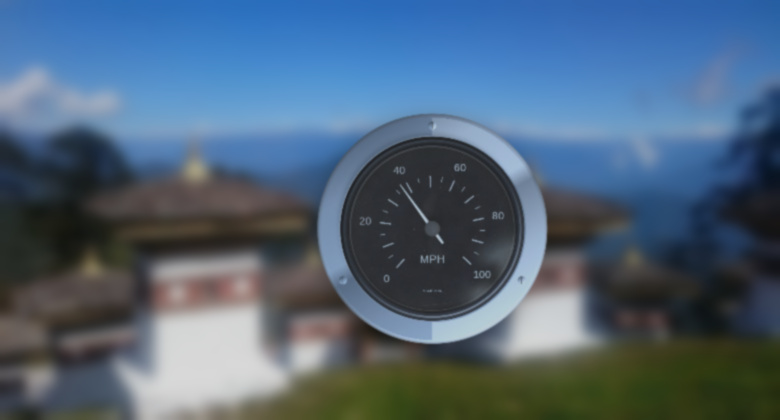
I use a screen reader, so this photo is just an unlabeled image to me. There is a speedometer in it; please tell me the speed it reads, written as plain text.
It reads 37.5 mph
